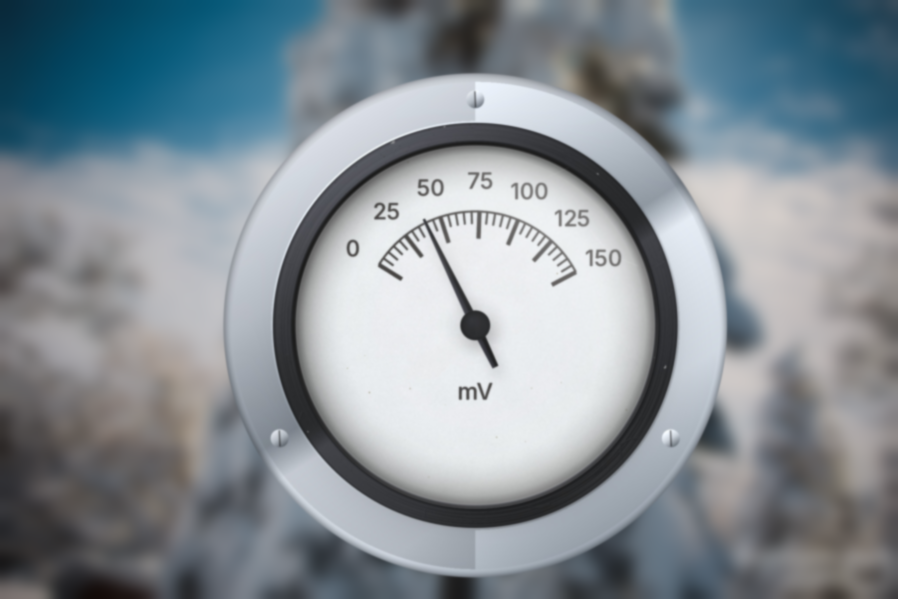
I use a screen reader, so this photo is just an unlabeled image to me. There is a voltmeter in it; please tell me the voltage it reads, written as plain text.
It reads 40 mV
